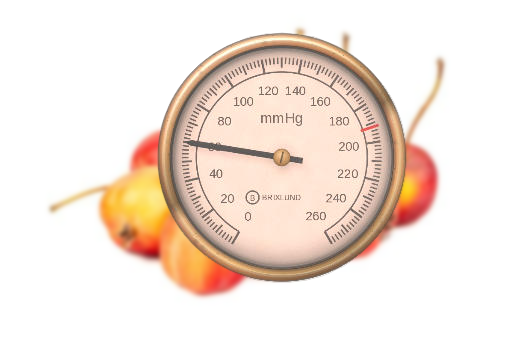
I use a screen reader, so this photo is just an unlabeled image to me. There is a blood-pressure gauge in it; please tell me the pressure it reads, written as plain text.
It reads 60 mmHg
